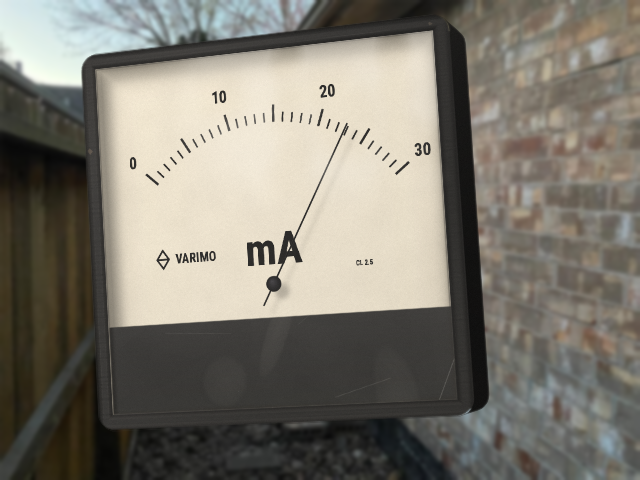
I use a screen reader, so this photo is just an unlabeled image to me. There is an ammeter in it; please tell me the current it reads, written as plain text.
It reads 23 mA
